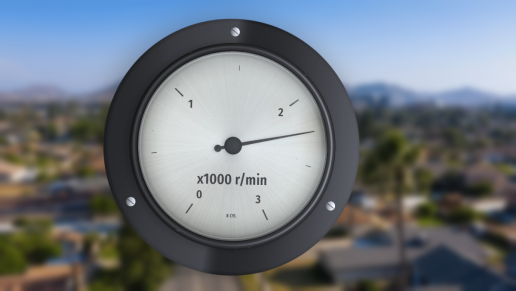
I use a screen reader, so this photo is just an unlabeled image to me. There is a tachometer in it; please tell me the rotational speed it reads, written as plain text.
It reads 2250 rpm
